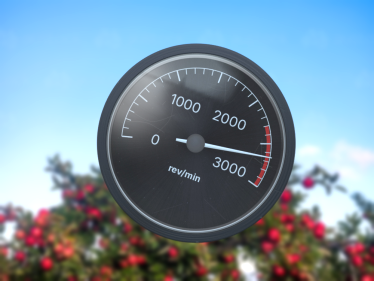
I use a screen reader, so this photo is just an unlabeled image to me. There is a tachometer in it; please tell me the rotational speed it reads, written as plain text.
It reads 2650 rpm
